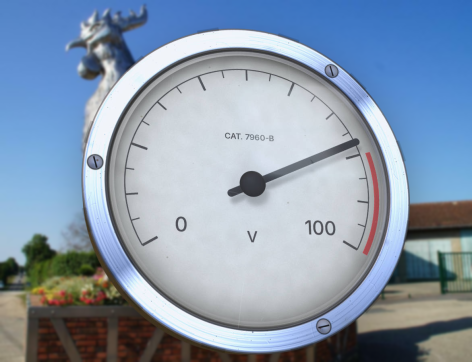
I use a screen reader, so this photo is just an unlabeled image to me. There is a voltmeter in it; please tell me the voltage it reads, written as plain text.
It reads 77.5 V
